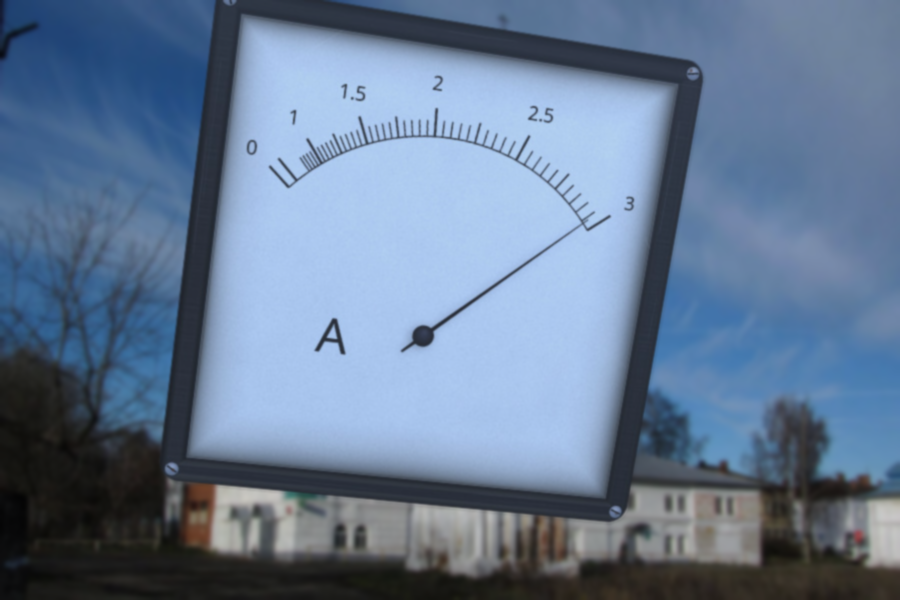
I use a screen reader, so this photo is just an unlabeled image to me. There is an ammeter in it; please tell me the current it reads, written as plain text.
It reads 2.95 A
